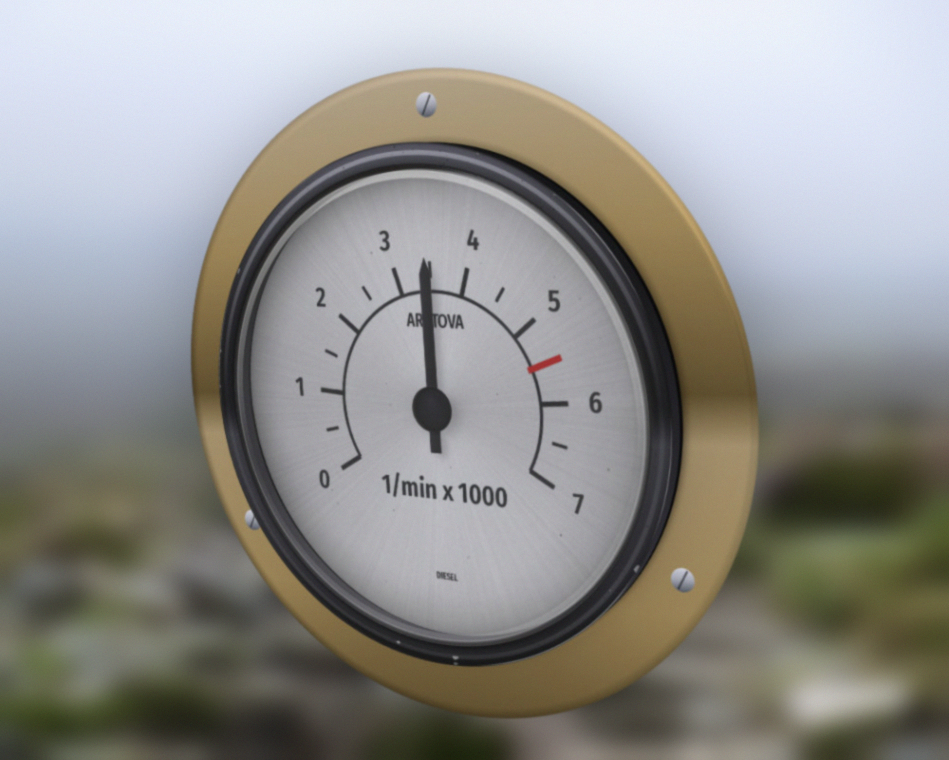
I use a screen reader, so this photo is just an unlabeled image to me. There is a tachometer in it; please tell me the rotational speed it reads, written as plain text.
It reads 3500 rpm
